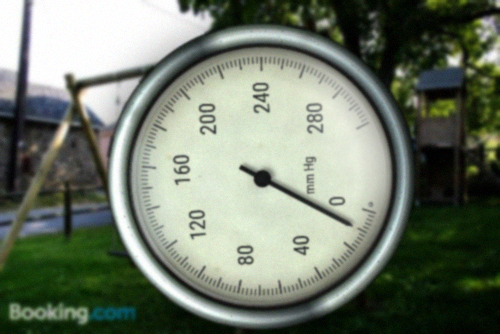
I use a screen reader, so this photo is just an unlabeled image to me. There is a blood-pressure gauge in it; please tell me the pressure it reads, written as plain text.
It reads 10 mmHg
